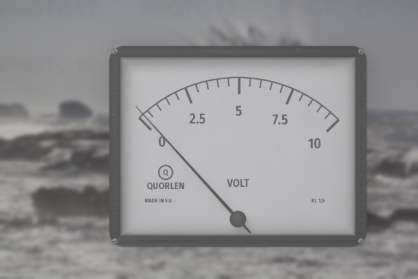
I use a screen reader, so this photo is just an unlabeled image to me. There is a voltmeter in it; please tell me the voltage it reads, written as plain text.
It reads 0.25 V
